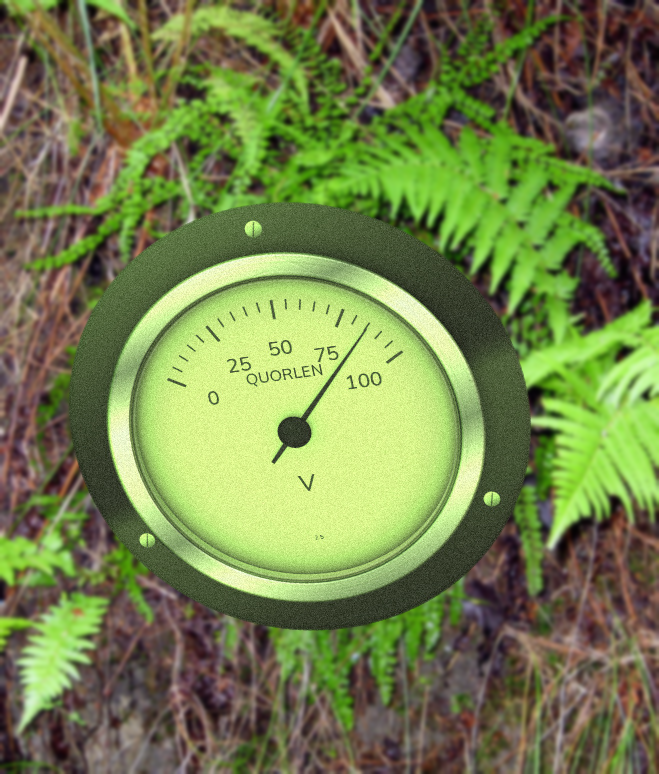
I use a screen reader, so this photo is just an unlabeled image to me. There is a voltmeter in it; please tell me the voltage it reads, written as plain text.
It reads 85 V
